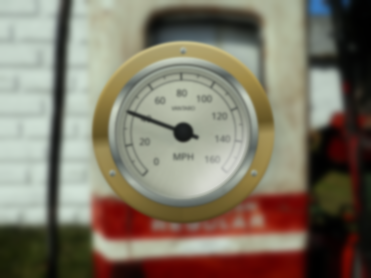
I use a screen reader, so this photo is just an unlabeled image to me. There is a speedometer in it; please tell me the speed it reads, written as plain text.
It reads 40 mph
